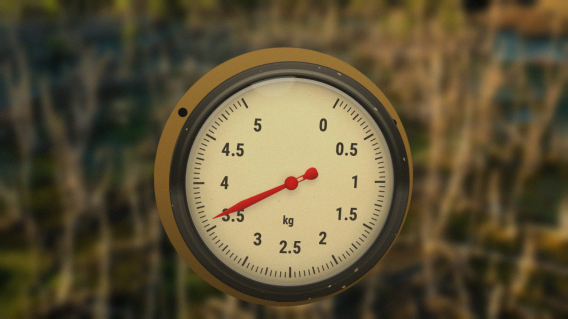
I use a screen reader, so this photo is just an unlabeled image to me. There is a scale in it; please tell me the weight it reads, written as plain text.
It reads 3.6 kg
